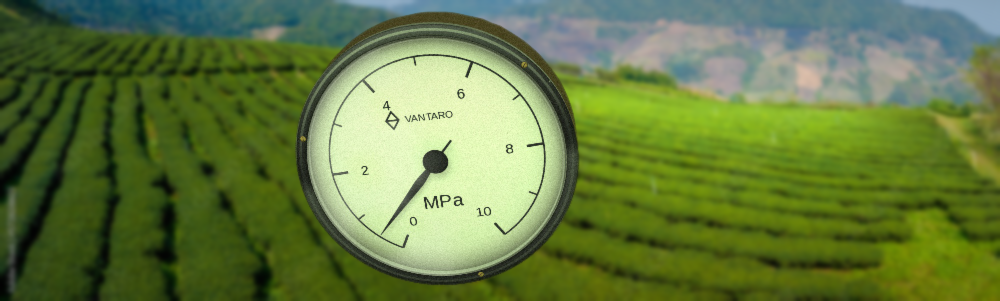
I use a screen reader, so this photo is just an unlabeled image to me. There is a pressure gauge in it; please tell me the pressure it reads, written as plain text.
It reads 0.5 MPa
